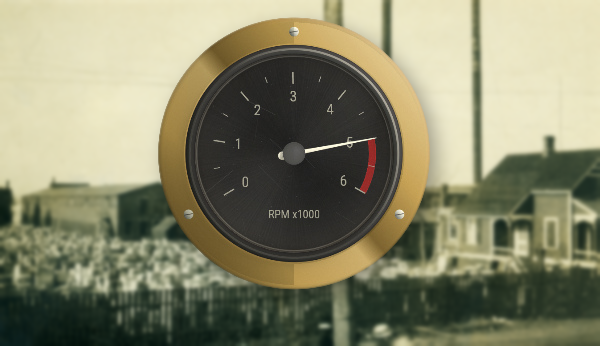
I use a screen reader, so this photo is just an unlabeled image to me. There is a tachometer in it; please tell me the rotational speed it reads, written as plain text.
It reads 5000 rpm
